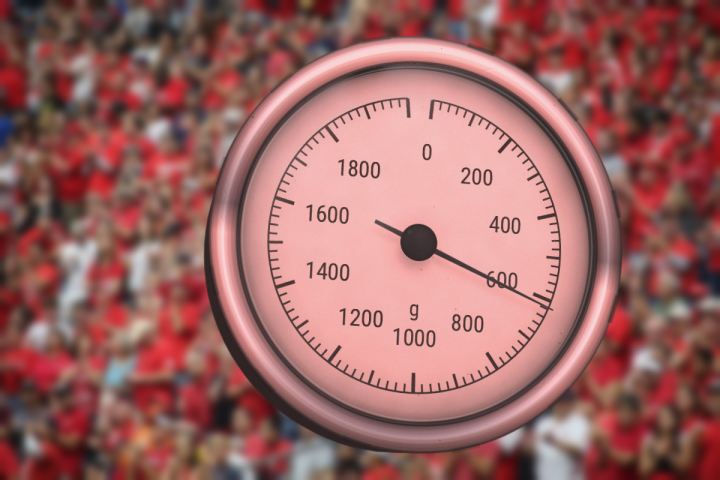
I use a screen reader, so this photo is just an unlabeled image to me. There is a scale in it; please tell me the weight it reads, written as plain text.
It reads 620 g
